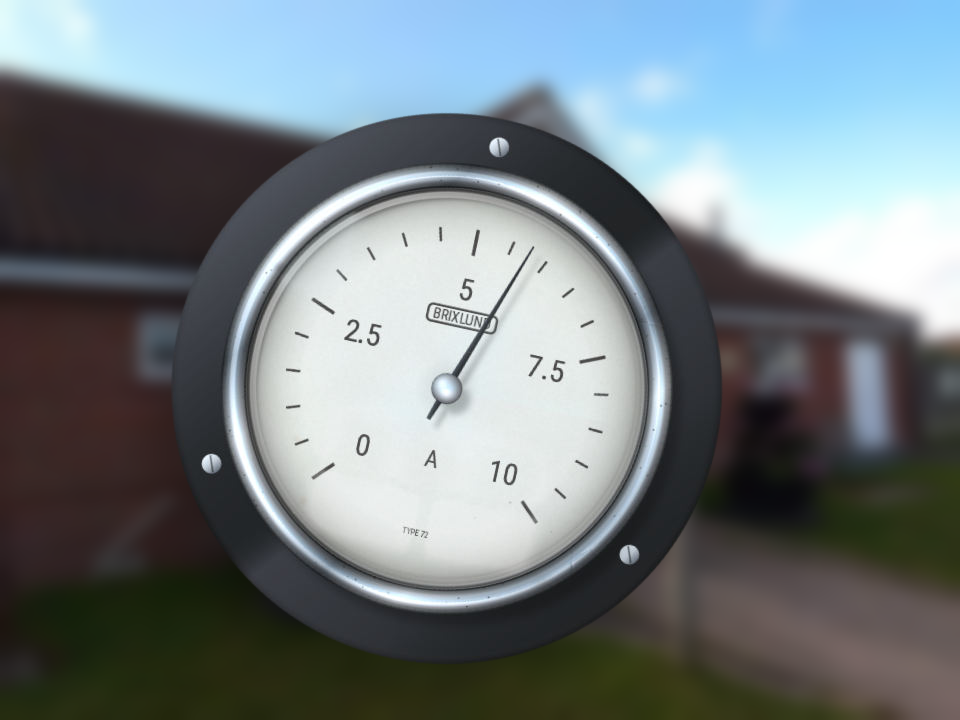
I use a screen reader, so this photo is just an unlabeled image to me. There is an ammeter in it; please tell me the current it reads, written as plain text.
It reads 5.75 A
